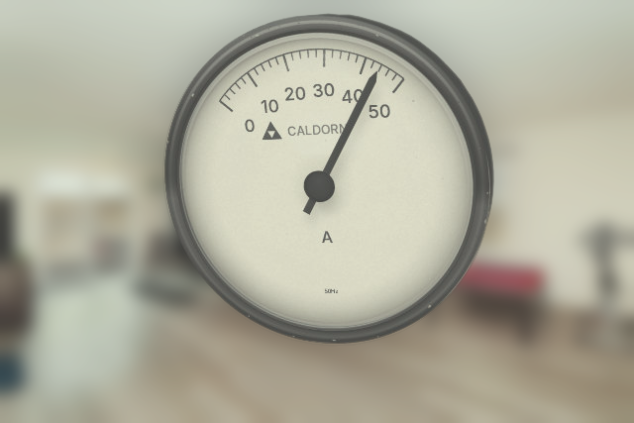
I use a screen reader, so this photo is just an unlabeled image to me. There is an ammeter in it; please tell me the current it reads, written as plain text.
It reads 44 A
